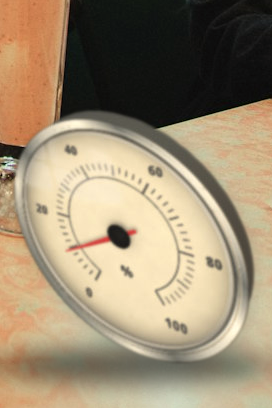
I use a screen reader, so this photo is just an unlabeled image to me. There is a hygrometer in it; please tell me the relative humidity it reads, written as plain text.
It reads 10 %
